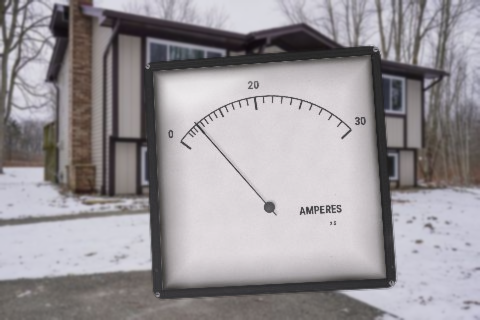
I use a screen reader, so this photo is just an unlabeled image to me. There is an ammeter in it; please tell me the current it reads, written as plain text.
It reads 10 A
